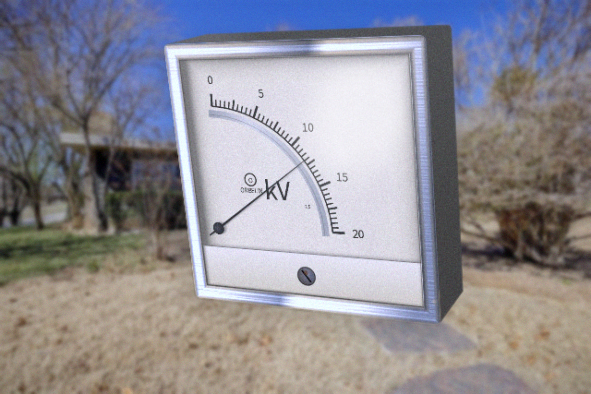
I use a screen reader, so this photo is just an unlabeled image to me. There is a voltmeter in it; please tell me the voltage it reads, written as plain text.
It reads 12 kV
